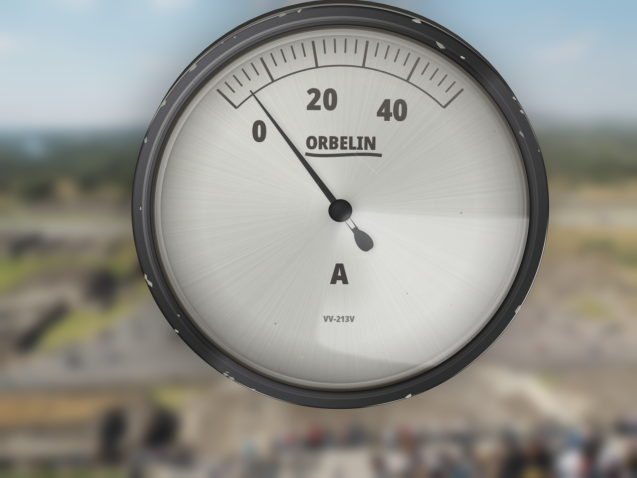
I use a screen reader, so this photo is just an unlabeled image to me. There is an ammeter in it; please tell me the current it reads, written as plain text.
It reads 5 A
